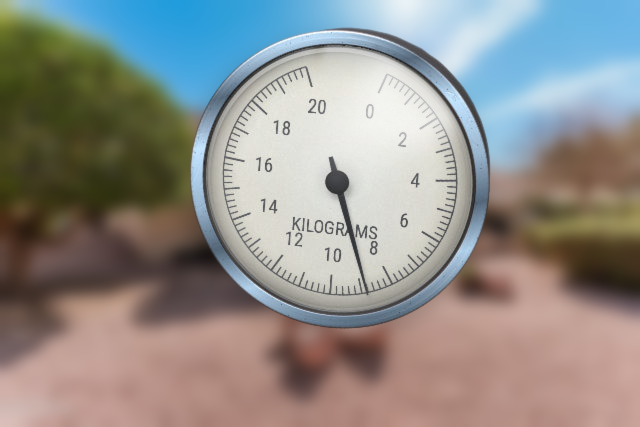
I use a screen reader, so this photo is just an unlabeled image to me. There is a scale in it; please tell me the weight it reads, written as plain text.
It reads 8.8 kg
